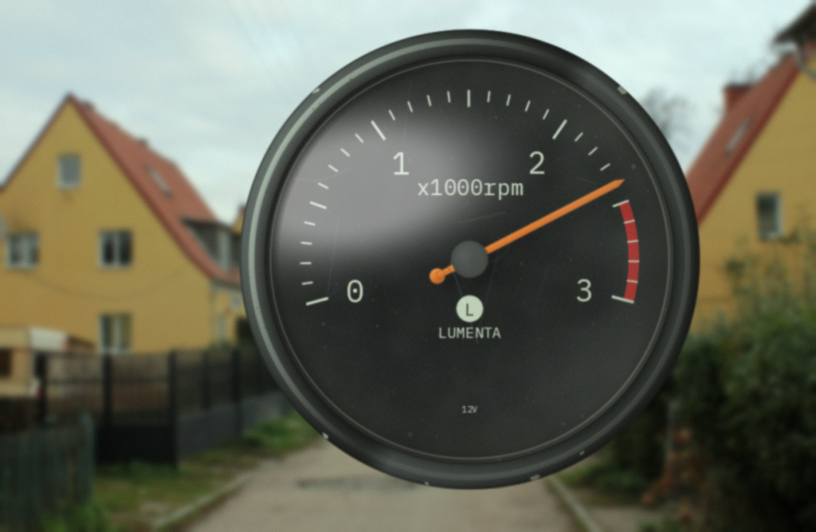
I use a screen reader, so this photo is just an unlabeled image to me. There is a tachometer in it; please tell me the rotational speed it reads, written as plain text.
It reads 2400 rpm
